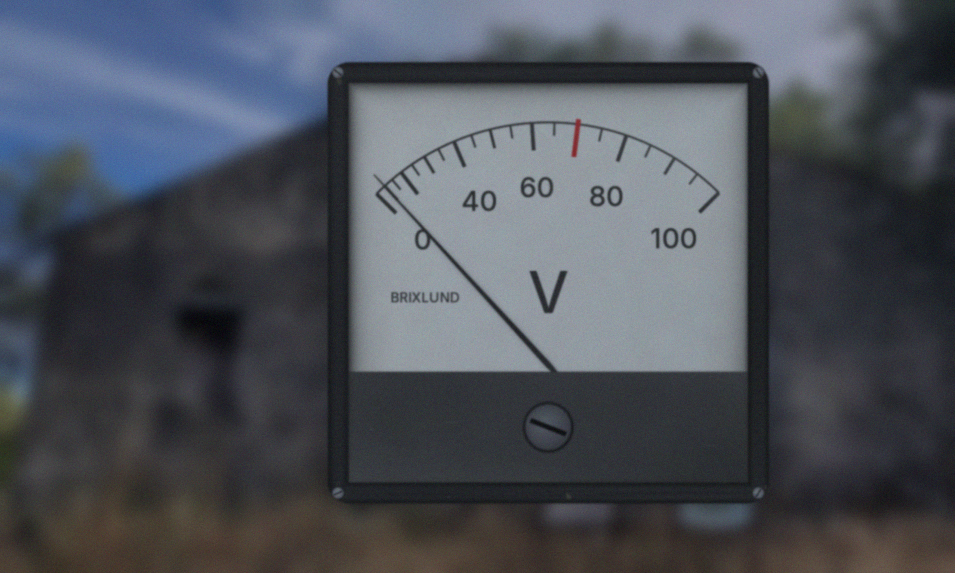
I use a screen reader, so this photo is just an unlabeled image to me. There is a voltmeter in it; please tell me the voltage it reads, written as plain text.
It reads 10 V
